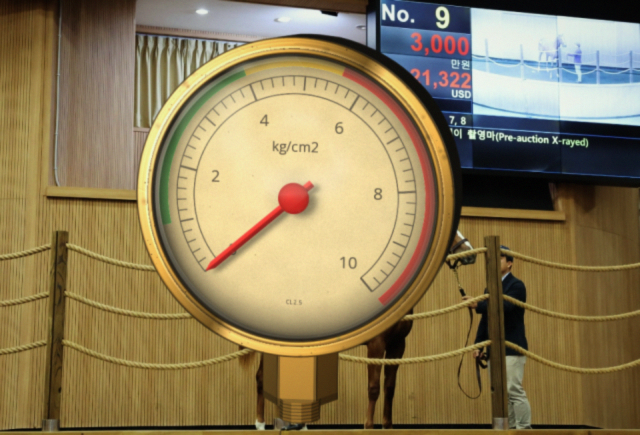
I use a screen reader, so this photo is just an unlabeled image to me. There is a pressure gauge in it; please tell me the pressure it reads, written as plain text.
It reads 0 kg/cm²
